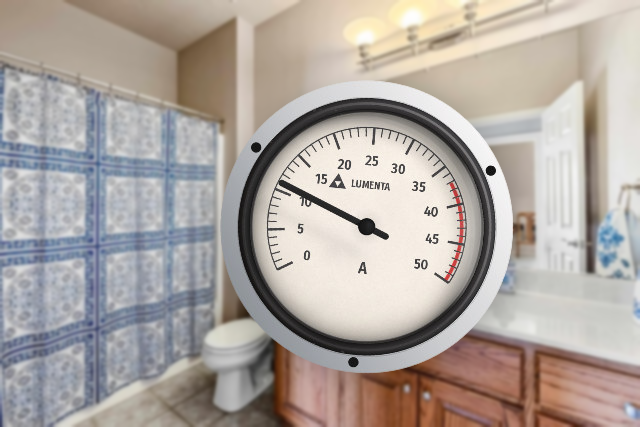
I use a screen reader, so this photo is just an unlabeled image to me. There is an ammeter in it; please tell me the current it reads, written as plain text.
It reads 11 A
